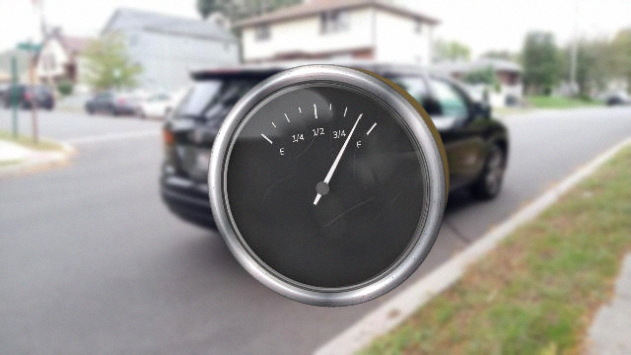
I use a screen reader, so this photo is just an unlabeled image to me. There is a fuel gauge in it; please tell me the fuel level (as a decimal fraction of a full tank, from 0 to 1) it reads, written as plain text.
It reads 0.875
